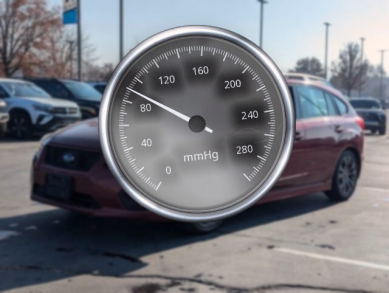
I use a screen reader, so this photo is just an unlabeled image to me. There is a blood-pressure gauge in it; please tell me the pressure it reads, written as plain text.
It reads 90 mmHg
